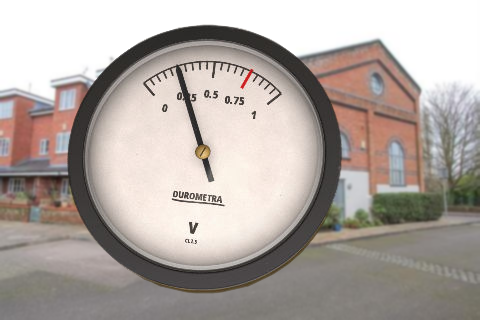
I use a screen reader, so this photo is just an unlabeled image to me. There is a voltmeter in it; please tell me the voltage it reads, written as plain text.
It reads 0.25 V
